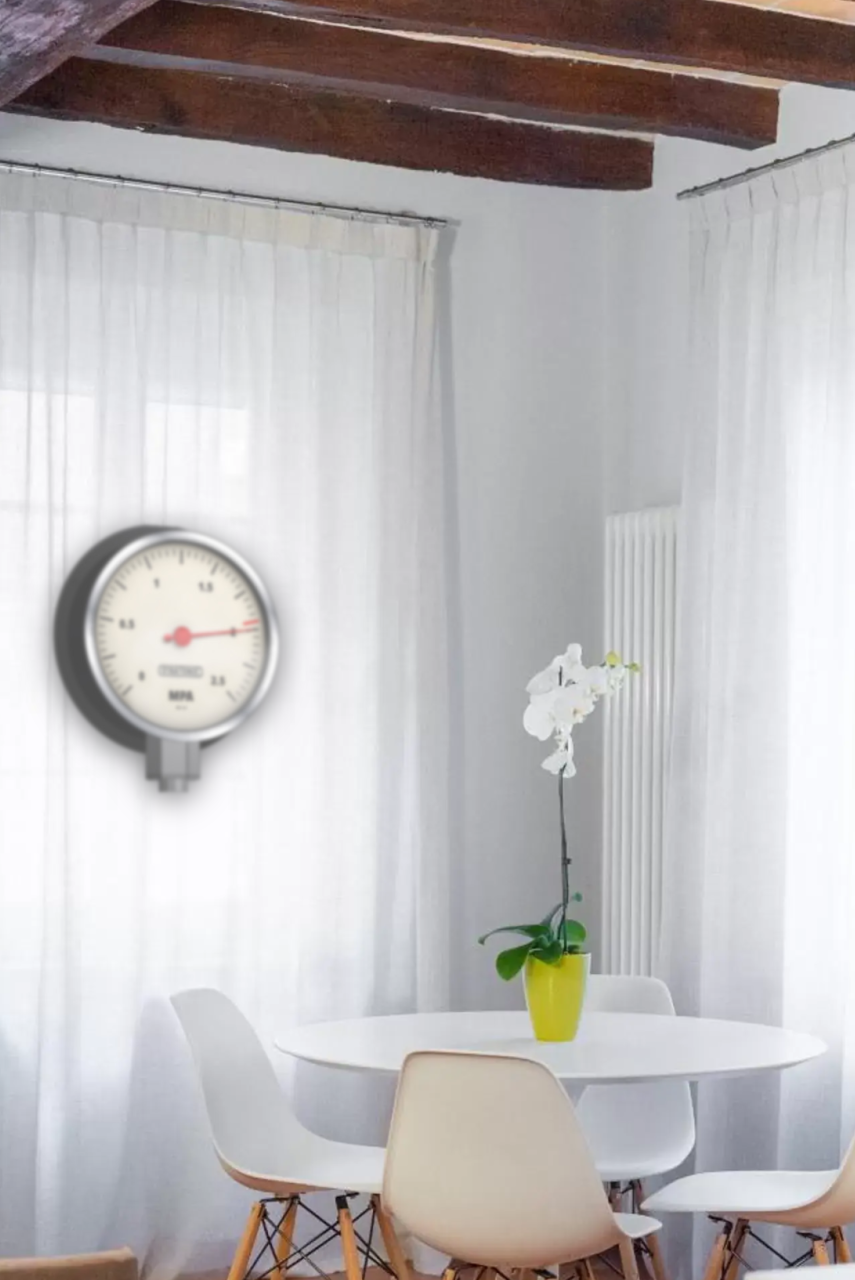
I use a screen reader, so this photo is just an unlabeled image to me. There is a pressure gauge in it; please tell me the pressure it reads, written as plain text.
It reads 2 MPa
